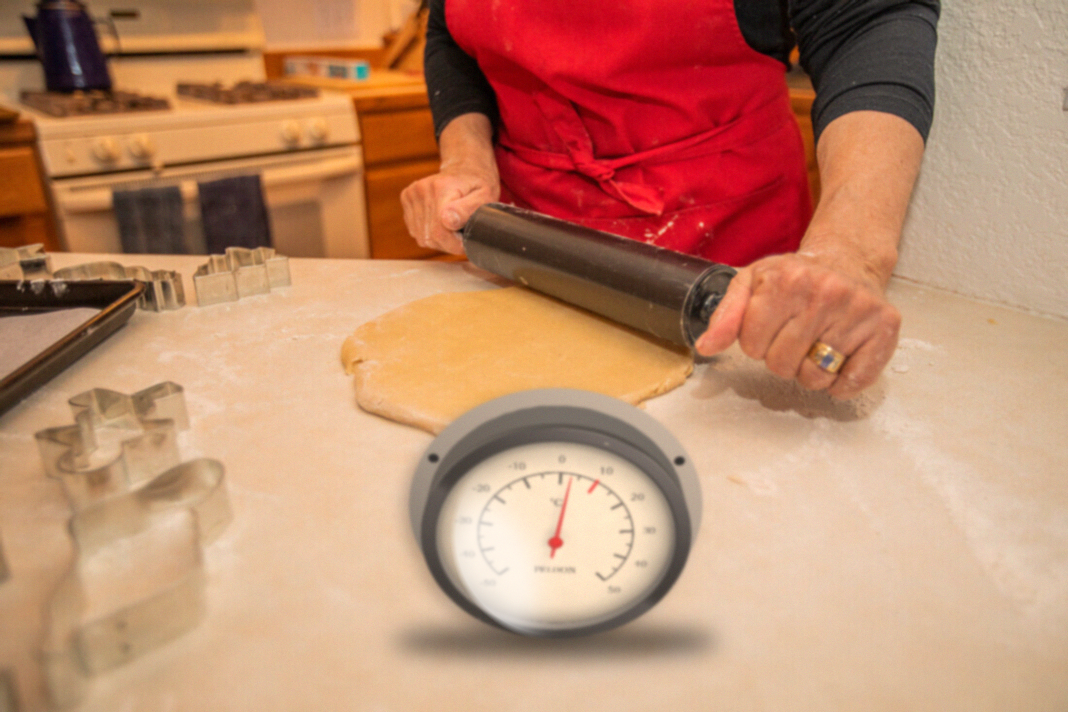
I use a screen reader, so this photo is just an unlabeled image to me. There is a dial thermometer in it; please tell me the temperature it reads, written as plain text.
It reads 2.5 °C
